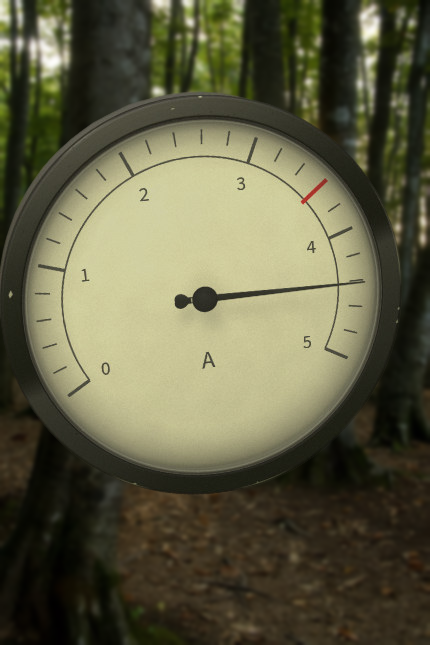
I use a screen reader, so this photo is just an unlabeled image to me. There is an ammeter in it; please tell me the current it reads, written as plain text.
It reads 4.4 A
